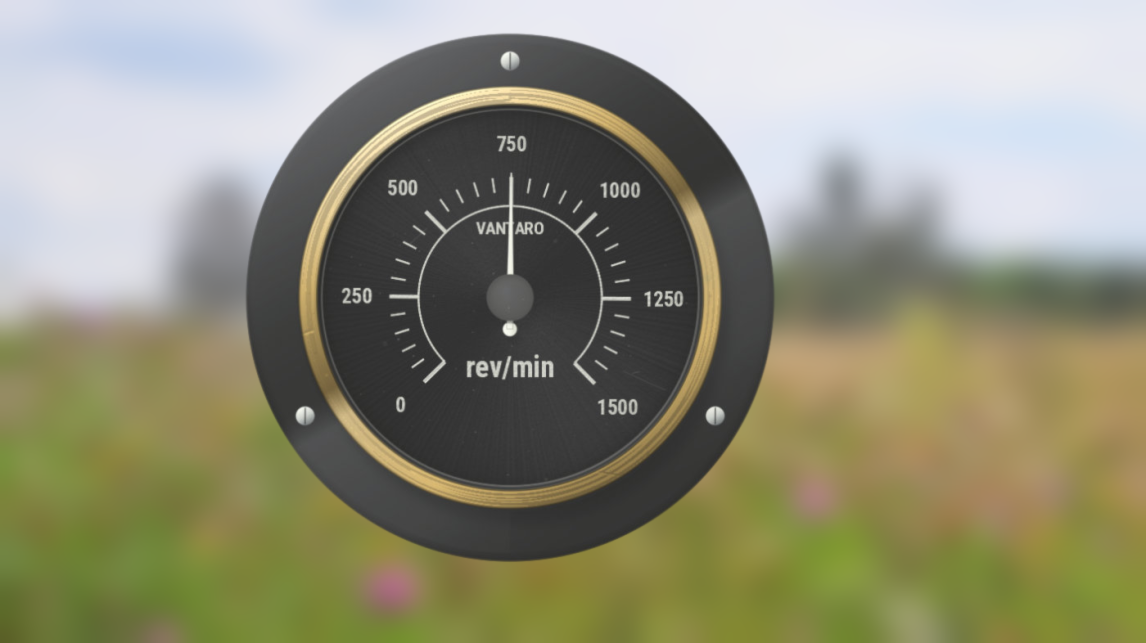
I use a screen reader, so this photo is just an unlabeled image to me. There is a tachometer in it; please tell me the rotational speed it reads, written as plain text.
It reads 750 rpm
